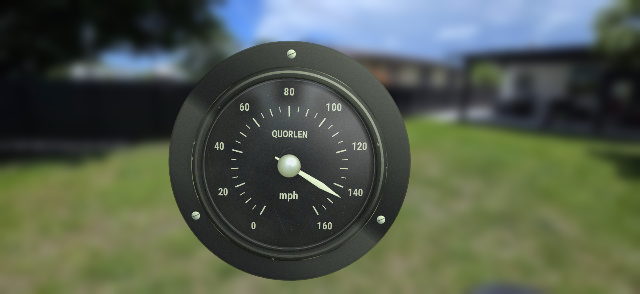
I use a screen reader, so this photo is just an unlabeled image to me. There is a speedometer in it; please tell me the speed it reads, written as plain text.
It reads 145 mph
